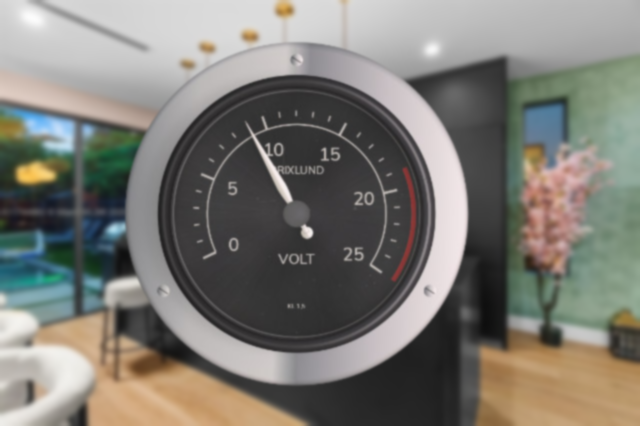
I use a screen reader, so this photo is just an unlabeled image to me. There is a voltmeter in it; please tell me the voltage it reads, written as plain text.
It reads 9 V
